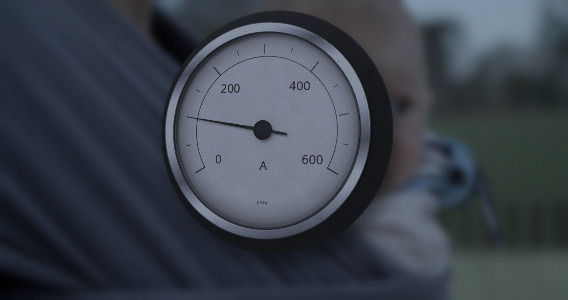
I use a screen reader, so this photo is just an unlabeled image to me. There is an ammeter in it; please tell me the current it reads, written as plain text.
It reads 100 A
